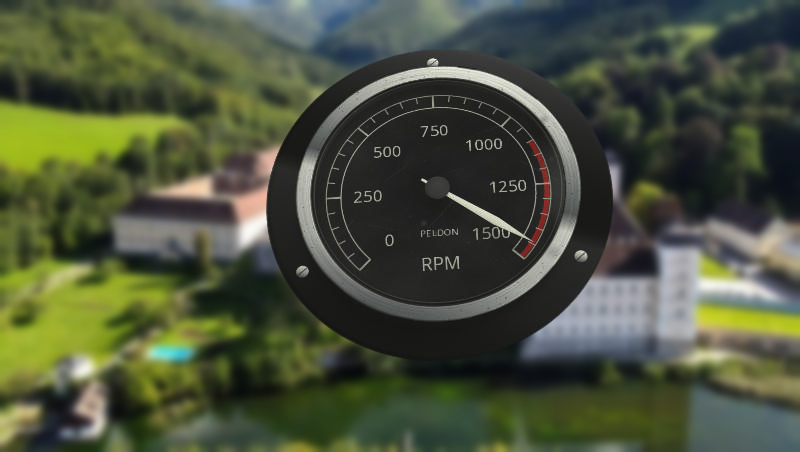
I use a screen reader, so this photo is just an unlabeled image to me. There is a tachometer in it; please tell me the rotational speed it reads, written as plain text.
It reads 1450 rpm
